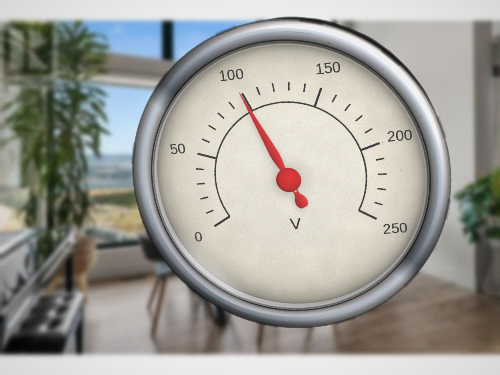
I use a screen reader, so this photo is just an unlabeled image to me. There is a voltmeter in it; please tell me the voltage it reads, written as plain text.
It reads 100 V
